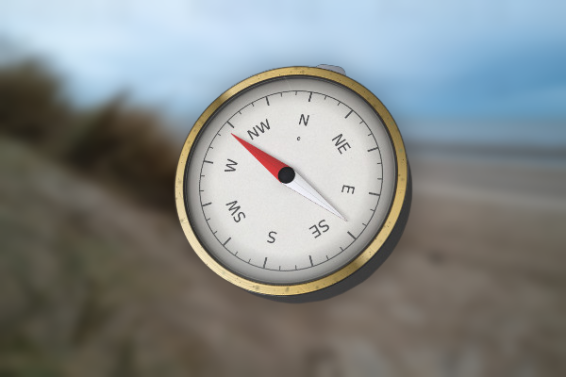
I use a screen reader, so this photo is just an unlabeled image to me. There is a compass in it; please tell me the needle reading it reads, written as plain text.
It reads 295 °
